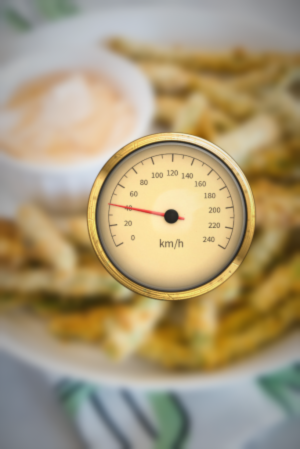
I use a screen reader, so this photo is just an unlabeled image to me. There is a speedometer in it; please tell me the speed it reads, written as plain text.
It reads 40 km/h
